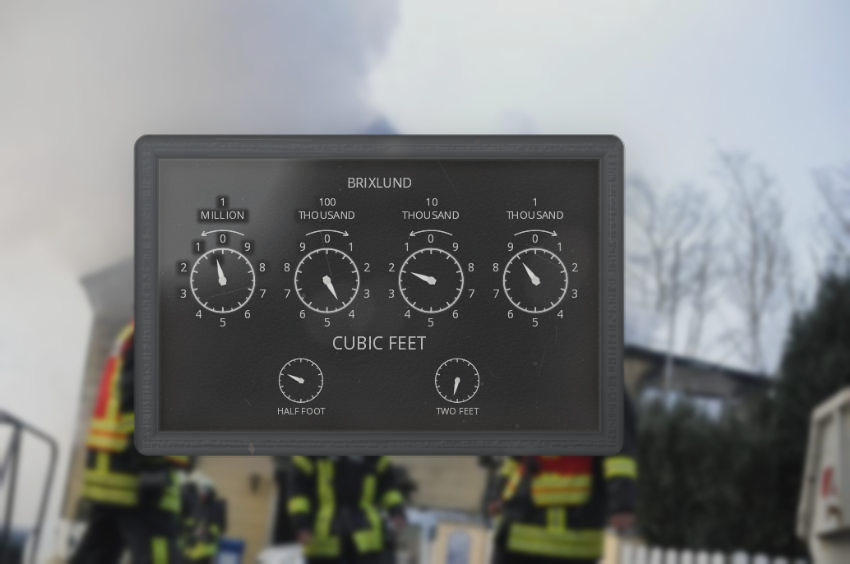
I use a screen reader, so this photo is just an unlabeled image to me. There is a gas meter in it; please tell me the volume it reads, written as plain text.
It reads 41900 ft³
